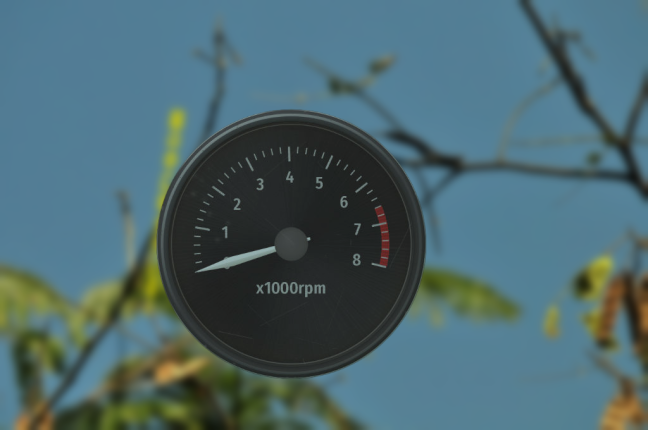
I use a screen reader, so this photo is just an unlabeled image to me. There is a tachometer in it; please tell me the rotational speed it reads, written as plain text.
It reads 0 rpm
